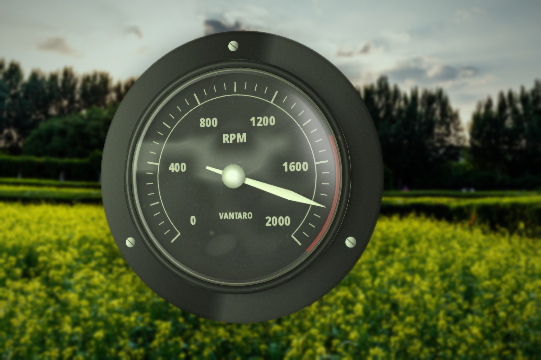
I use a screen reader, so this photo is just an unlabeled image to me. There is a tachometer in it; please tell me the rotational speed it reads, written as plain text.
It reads 1800 rpm
